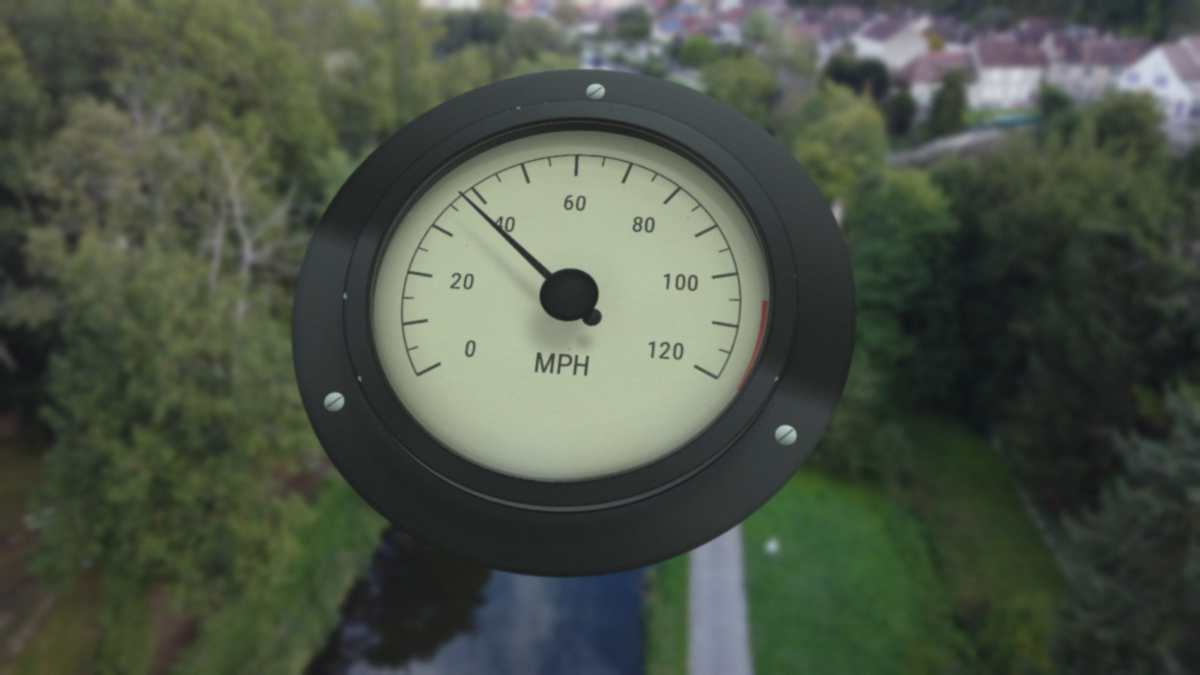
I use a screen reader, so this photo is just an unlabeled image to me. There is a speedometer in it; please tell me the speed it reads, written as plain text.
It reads 37.5 mph
